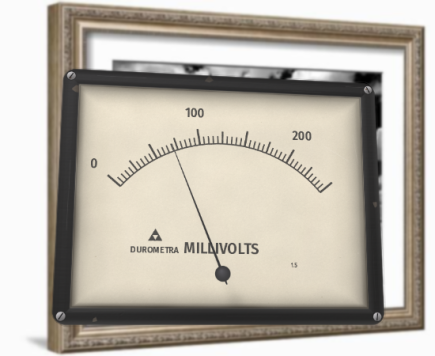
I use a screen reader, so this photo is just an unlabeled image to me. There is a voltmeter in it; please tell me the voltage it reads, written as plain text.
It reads 70 mV
